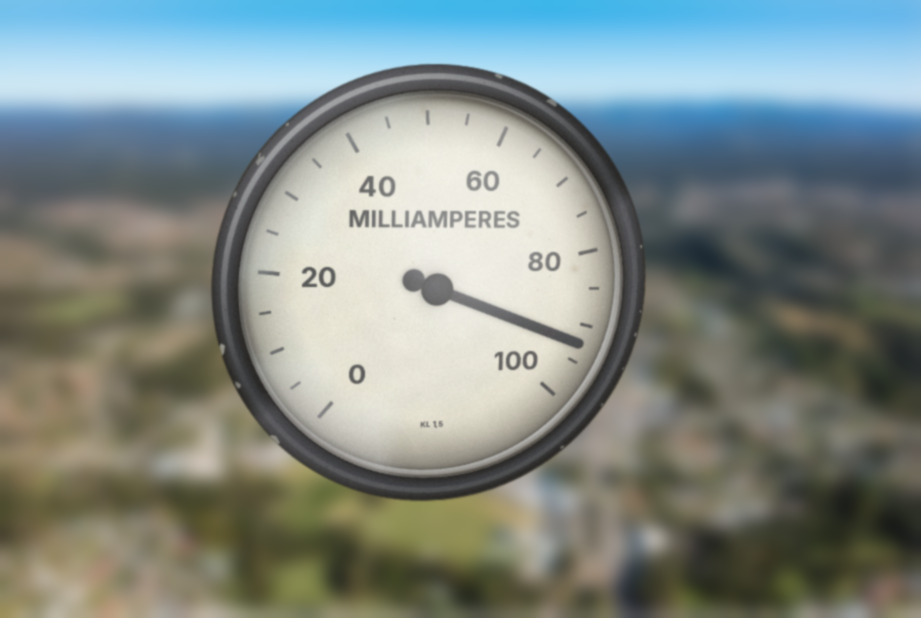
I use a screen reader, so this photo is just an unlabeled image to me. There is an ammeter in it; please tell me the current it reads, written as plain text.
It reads 92.5 mA
